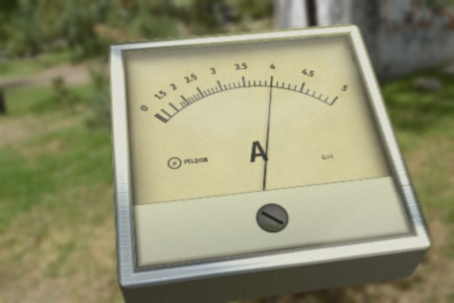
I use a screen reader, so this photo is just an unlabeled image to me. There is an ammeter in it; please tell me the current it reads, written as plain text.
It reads 4 A
